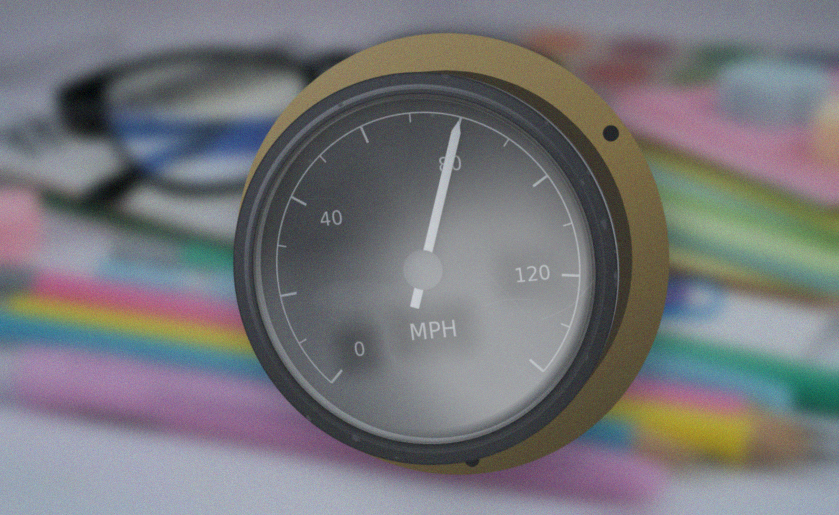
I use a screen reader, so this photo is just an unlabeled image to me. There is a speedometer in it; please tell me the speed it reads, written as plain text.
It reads 80 mph
